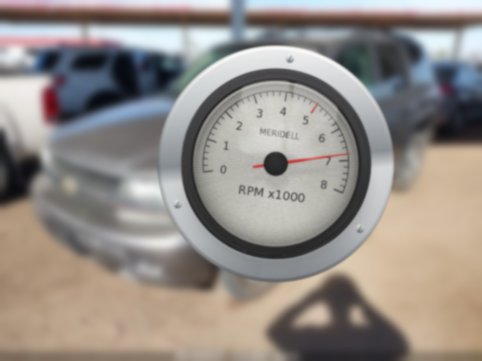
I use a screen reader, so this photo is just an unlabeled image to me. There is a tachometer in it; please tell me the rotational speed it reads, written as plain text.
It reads 6800 rpm
